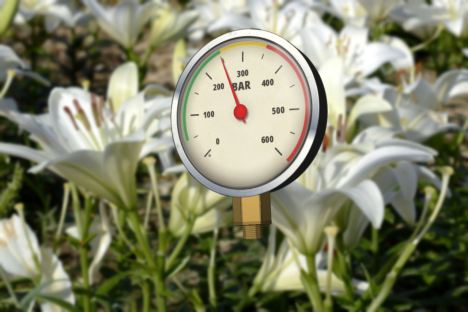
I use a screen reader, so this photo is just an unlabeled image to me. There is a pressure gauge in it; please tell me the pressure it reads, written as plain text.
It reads 250 bar
